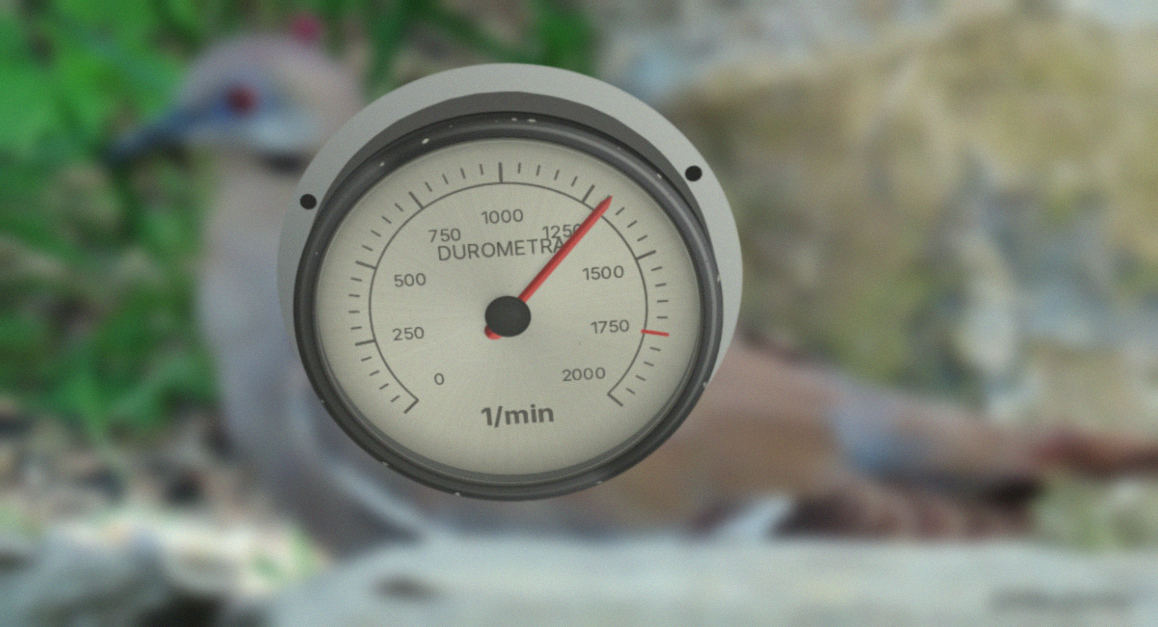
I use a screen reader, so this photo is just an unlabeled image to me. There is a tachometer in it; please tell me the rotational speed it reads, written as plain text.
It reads 1300 rpm
